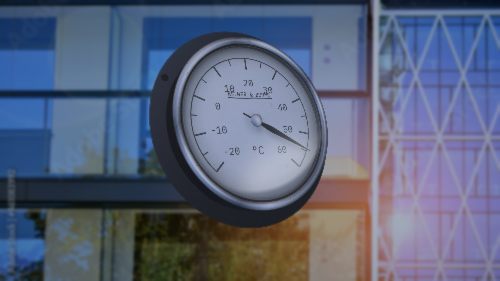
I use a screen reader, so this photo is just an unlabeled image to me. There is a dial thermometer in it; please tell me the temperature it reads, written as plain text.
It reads 55 °C
